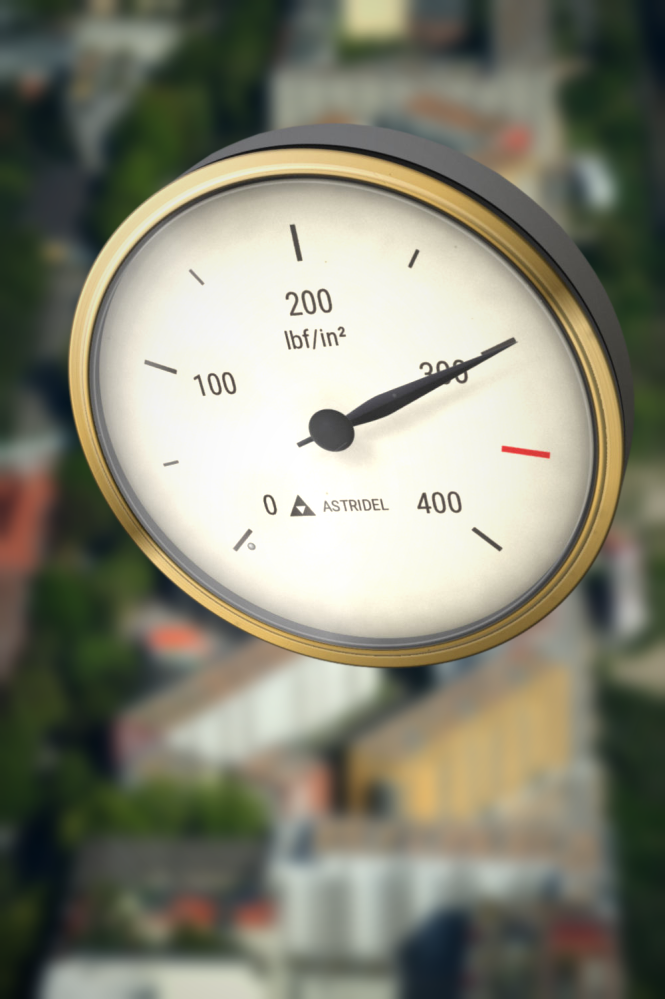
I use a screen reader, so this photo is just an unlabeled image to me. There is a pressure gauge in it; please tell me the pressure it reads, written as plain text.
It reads 300 psi
